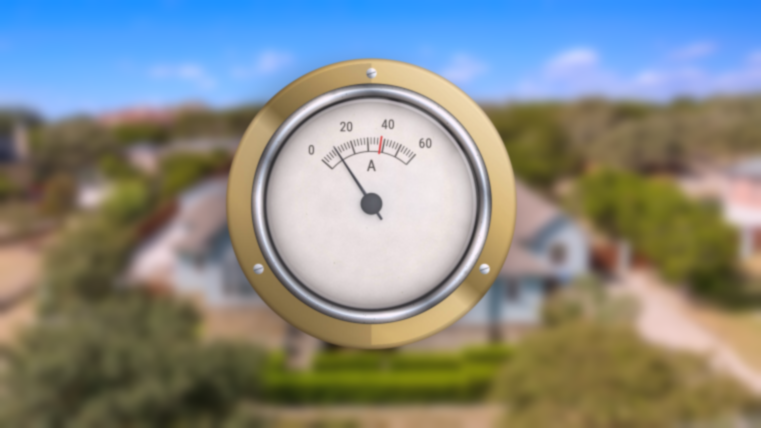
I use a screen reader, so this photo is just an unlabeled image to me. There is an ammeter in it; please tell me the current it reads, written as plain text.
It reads 10 A
